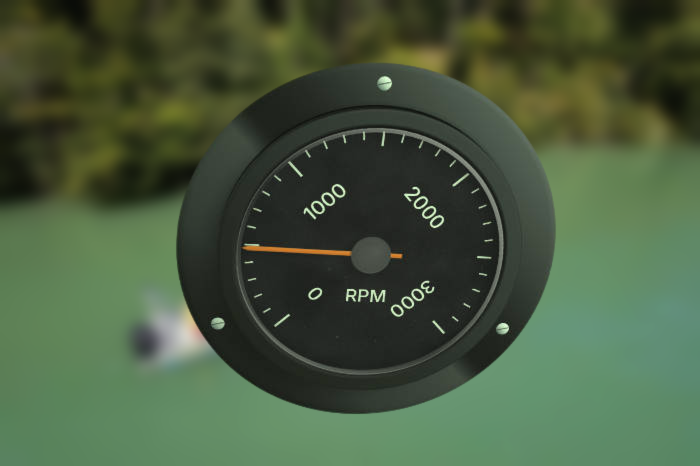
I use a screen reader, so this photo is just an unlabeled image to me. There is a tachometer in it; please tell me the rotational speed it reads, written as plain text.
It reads 500 rpm
